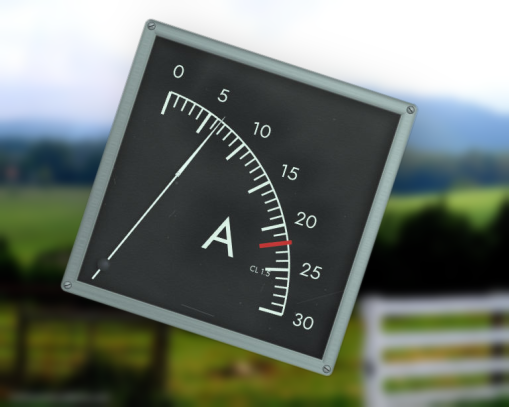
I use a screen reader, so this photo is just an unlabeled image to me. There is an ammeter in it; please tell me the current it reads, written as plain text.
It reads 6.5 A
